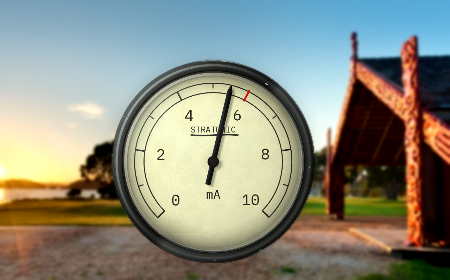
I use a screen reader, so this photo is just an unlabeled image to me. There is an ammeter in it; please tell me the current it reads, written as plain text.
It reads 5.5 mA
